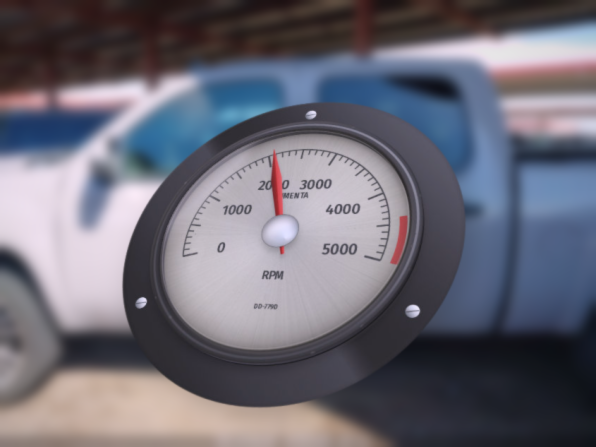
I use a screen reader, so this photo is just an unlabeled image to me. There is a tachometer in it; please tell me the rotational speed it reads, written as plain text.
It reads 2100 rpm
